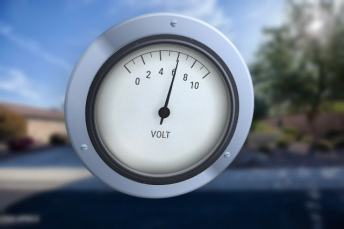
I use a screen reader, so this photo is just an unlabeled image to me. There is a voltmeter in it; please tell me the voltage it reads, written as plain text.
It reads 6 V
